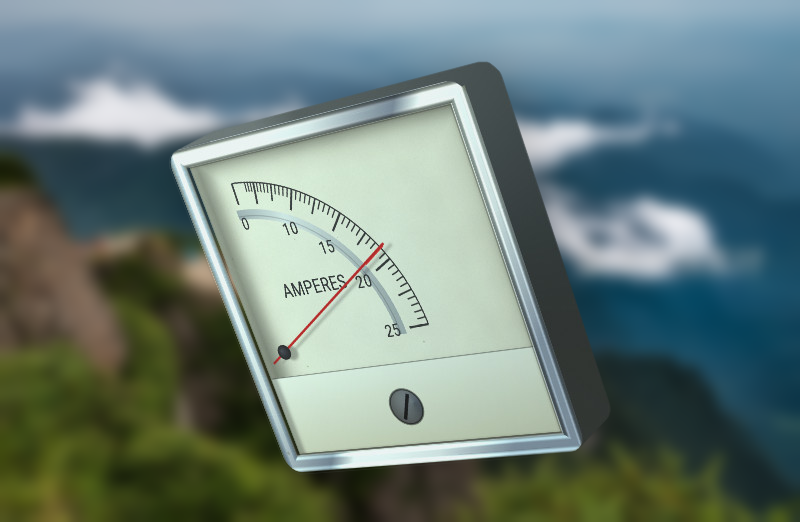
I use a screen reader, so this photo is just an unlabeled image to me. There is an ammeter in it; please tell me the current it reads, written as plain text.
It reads 19 A
